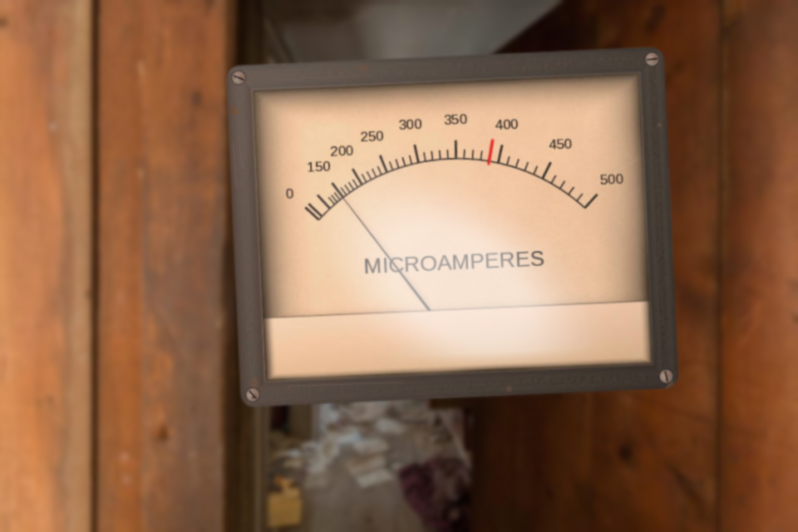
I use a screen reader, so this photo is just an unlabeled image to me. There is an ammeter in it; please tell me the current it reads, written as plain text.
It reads 150 µA
